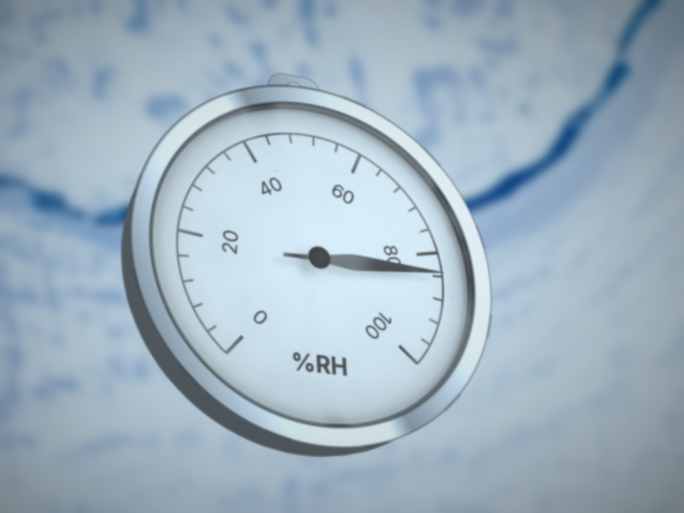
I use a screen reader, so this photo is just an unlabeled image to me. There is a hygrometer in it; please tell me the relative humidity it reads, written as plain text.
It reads 84 %
